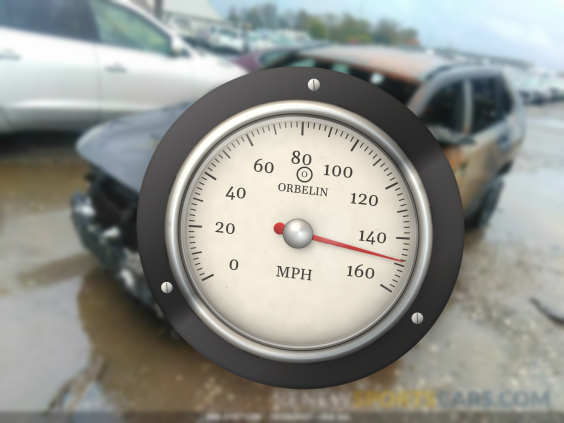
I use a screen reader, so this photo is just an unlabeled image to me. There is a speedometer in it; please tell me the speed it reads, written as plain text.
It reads 148 mph
